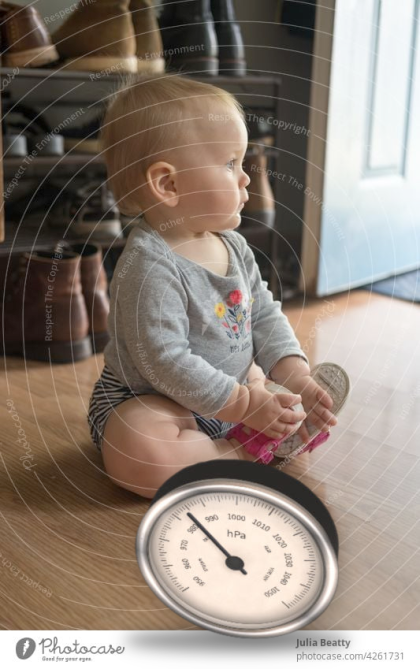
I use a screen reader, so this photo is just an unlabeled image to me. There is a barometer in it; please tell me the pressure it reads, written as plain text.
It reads 985 hPa
